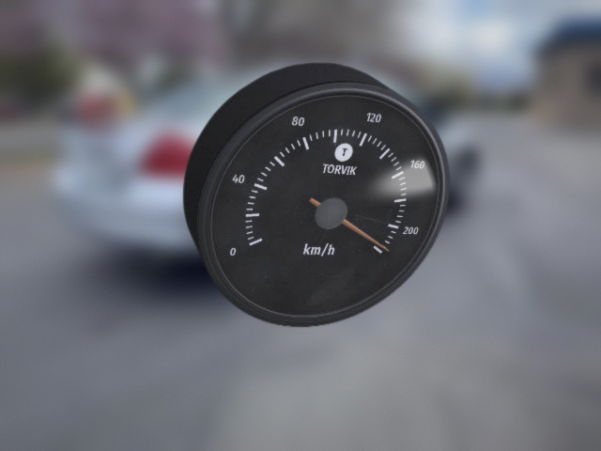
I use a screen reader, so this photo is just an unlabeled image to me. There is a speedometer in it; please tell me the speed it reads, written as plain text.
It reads 216 km/h
